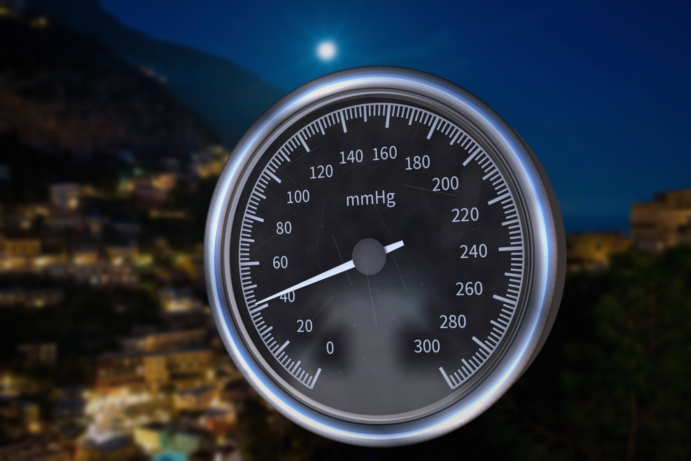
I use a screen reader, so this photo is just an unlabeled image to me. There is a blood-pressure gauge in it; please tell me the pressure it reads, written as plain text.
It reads 42 mmHg
